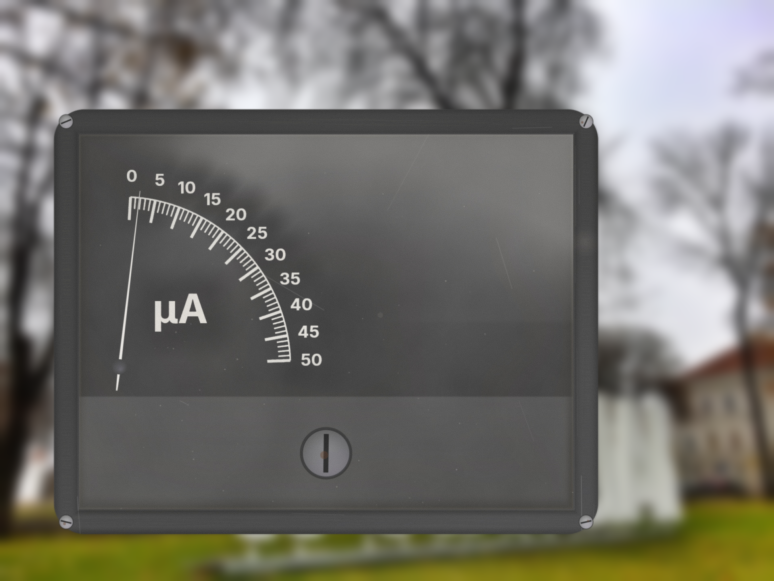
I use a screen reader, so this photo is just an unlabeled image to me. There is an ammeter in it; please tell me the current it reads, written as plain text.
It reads 2 µA
